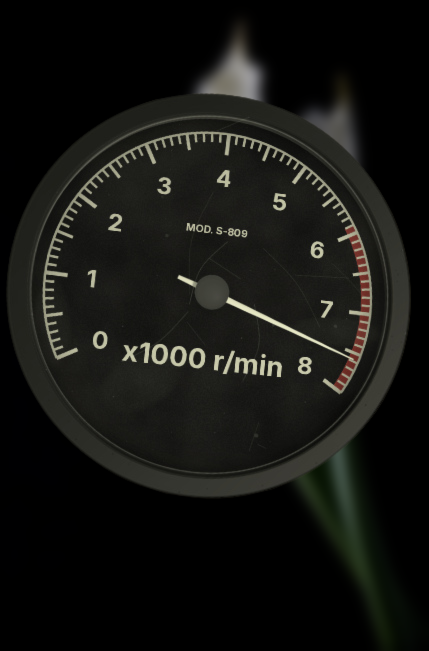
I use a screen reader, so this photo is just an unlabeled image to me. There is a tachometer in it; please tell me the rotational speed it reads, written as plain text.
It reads 7600 rpm
